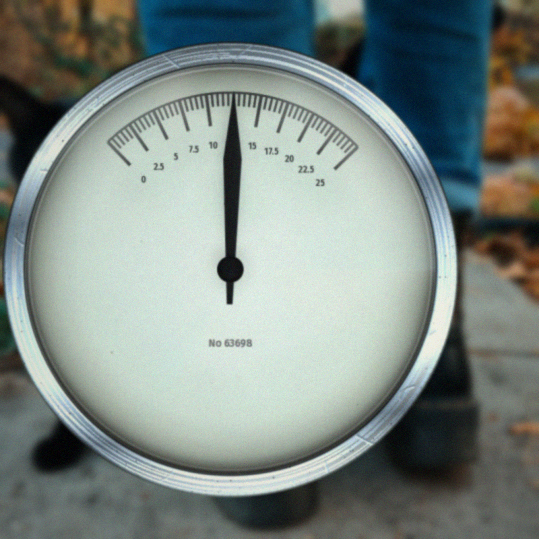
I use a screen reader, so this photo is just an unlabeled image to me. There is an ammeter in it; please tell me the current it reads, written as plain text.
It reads 12.5 A
